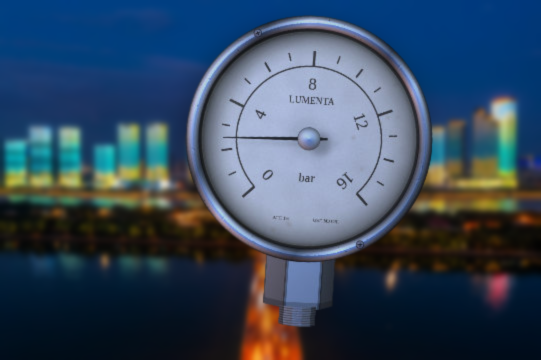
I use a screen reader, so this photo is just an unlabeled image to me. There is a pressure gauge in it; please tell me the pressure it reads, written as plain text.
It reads 2.5 bar
